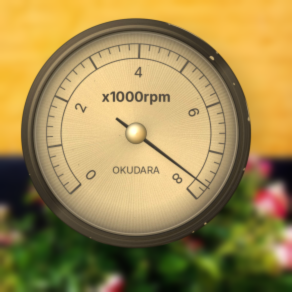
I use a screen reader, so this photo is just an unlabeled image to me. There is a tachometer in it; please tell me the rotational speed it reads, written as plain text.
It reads 7700 rpm
